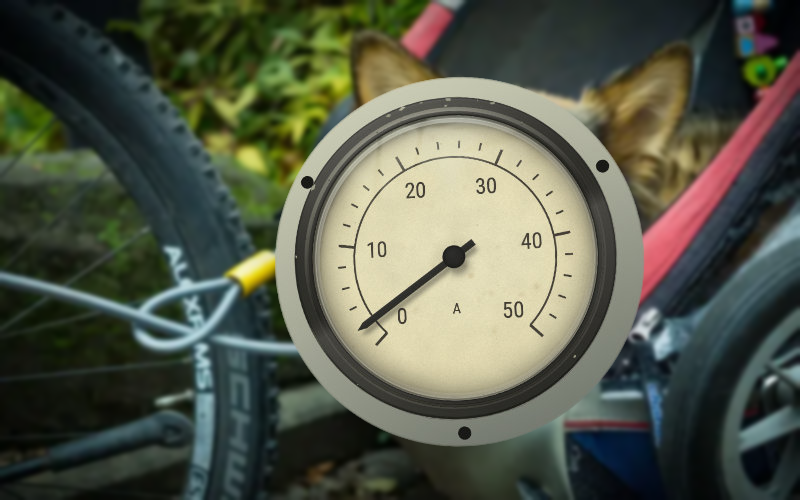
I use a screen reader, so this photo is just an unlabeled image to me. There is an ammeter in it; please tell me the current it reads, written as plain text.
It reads 2 A
